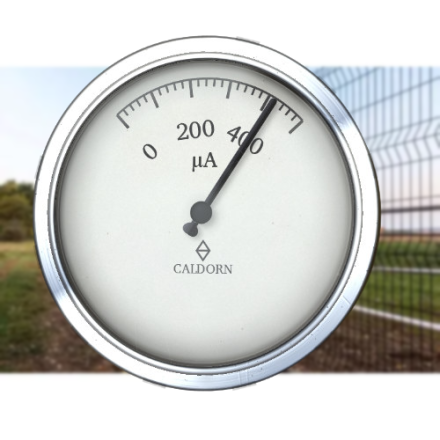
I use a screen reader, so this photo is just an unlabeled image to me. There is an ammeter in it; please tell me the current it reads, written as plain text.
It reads 420 µA
